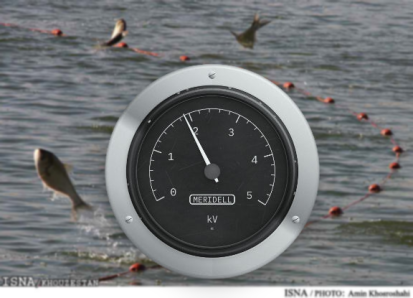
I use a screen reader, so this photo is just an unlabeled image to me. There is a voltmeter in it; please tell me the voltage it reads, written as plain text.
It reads 1.9 kV
